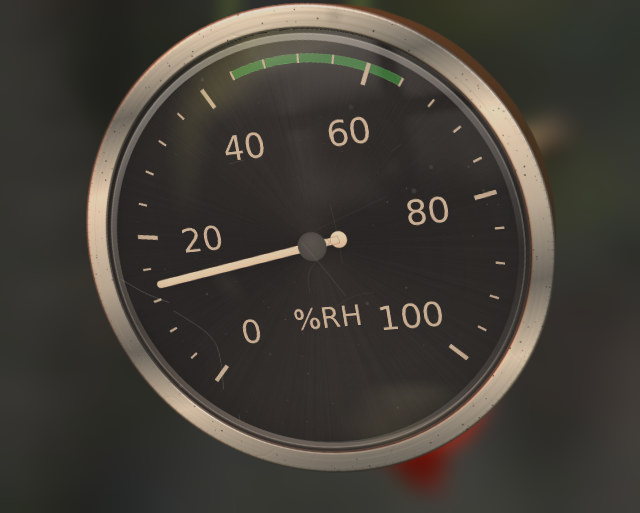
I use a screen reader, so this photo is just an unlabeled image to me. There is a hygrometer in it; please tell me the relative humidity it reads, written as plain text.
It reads 14 %
